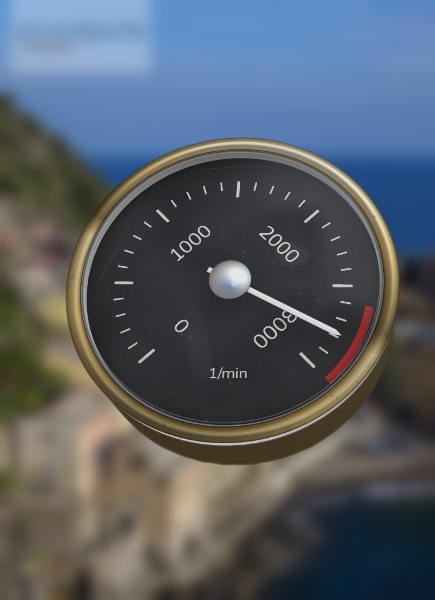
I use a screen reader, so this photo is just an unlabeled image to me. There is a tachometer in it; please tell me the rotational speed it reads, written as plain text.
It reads 2800 rpm
